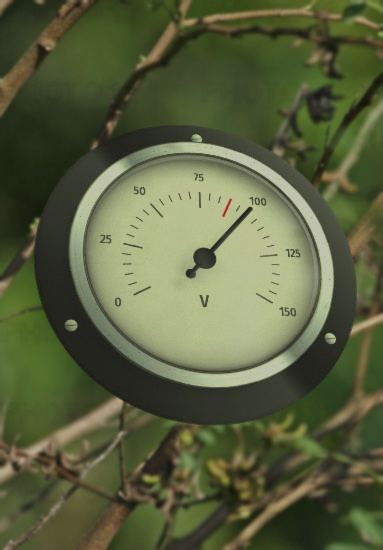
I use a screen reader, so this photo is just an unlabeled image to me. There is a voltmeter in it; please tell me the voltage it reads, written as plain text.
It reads 100 V
